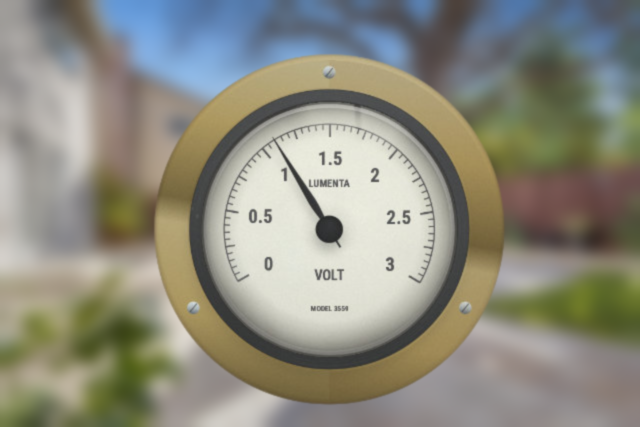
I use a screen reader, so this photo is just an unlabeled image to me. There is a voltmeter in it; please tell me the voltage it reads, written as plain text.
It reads 1.1 V
